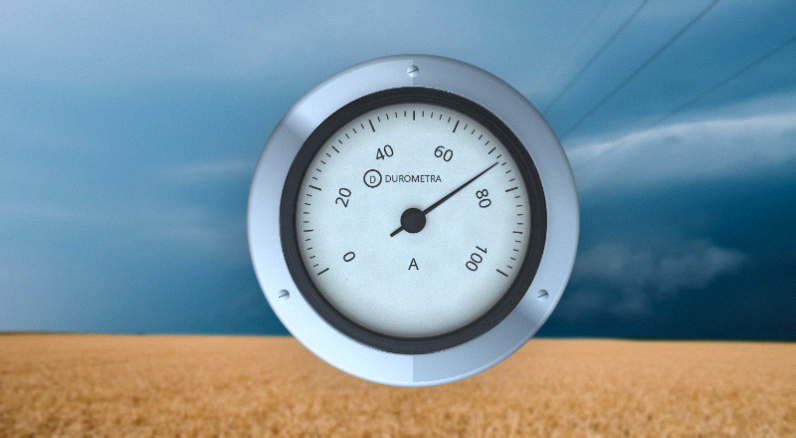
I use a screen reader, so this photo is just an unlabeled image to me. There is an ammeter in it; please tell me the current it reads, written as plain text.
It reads 73 A
